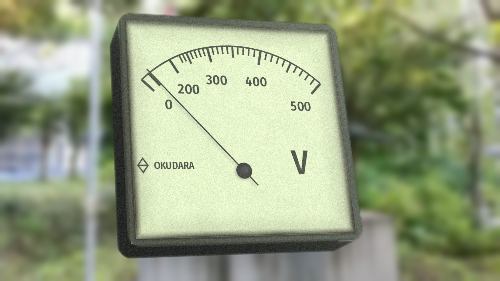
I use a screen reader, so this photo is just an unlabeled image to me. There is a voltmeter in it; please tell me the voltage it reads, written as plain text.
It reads 100 V
